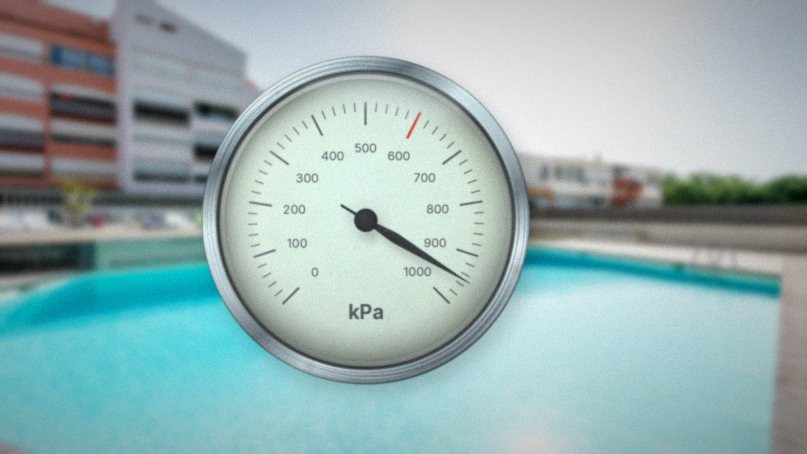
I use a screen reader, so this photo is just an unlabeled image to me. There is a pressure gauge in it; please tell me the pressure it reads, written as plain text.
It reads 950 kPa
